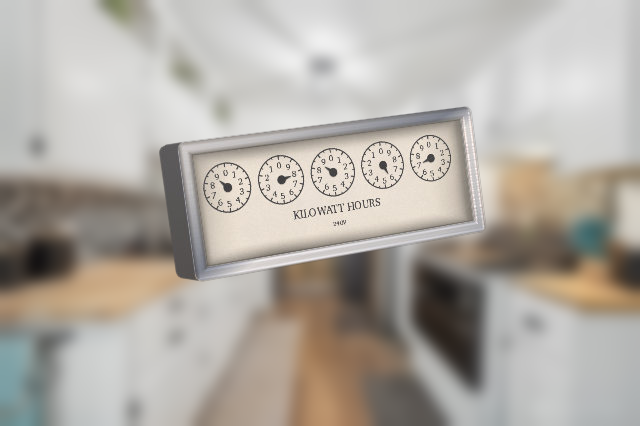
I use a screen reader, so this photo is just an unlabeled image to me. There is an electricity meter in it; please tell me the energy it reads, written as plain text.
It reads 87857 kWh
